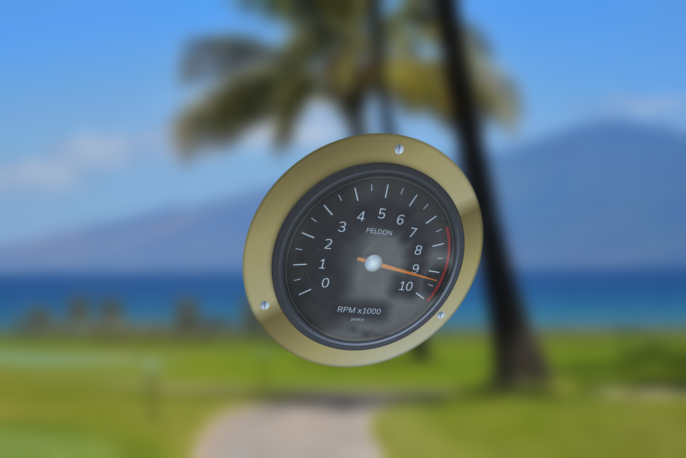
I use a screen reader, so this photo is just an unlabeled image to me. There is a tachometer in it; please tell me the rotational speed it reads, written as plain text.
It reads 9250 rpm
